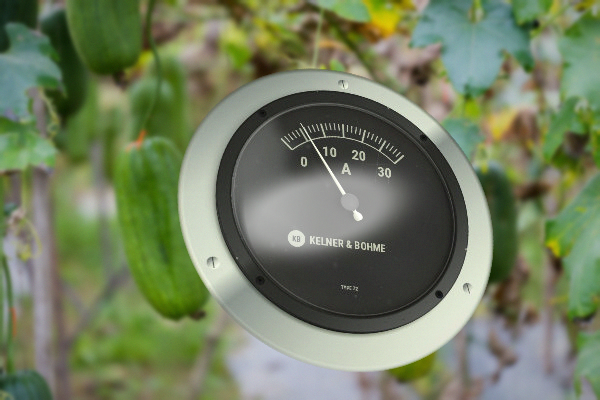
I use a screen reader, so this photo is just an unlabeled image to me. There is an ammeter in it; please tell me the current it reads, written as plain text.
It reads 5 A
